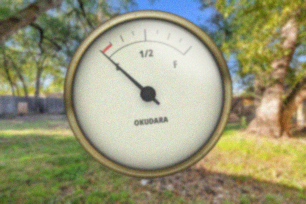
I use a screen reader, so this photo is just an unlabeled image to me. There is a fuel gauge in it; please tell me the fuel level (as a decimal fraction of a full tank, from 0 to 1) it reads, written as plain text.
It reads 0
